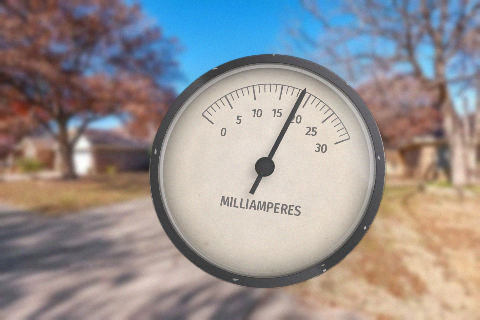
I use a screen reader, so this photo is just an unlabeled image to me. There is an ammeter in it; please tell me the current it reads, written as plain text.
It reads 19 mA
